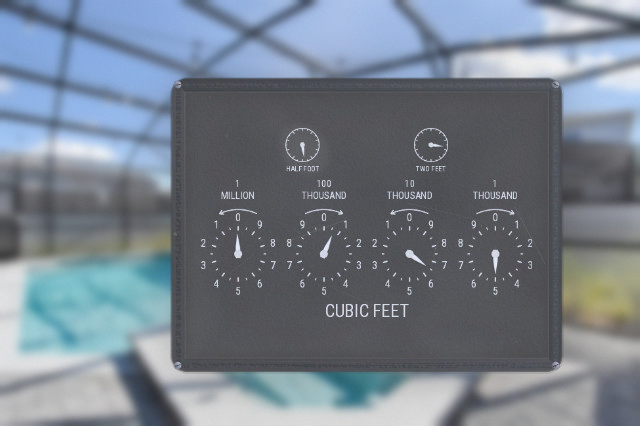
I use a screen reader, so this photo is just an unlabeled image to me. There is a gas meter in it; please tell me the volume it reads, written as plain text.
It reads 6500 ft³
